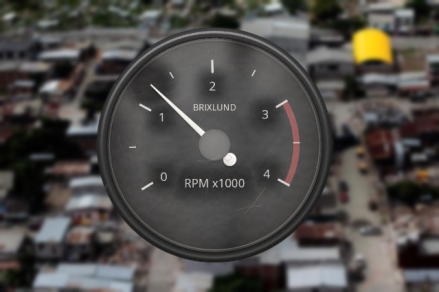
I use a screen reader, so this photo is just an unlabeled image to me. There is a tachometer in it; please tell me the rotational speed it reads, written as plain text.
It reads 1250 rpm
